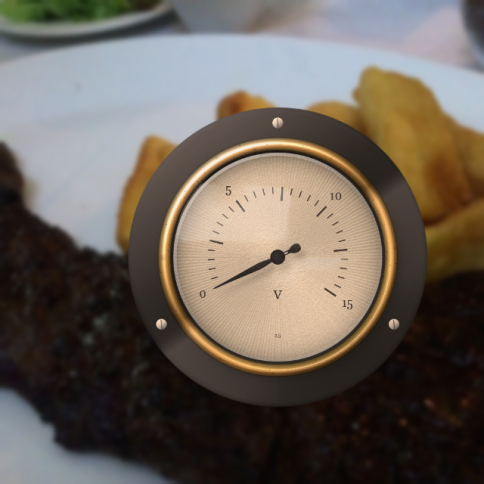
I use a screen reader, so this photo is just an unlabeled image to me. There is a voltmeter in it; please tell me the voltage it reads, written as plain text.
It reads 0 V
